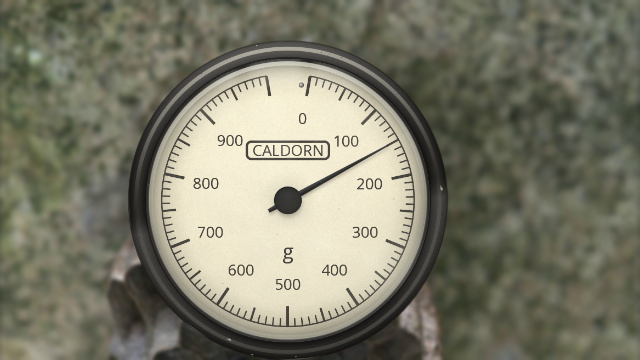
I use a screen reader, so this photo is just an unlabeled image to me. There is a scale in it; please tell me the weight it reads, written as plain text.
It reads 150 g
